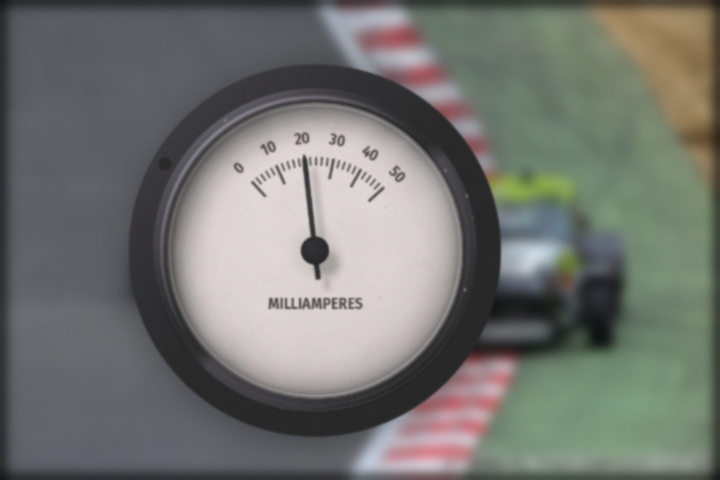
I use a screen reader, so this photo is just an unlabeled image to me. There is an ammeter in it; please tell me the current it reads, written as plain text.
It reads 20 mA
